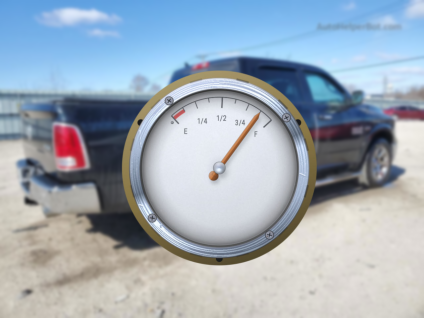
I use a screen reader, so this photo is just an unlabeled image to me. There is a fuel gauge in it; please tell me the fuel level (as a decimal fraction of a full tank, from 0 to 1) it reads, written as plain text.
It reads 0.875
